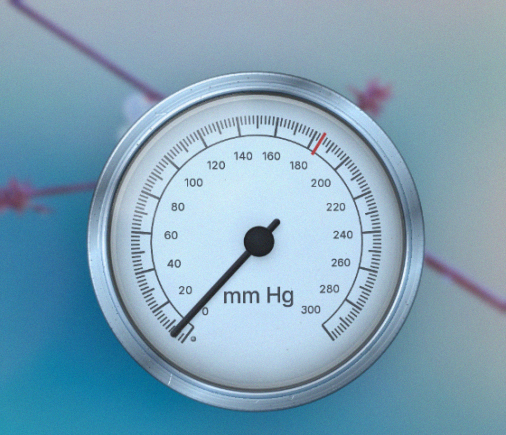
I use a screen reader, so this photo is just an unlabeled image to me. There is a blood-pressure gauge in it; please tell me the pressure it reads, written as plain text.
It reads 6 mmHg
